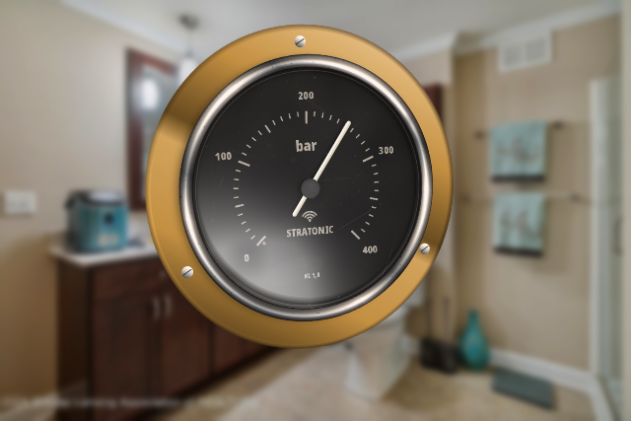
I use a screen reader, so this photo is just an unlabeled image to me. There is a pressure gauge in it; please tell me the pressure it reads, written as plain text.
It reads 250 bar
